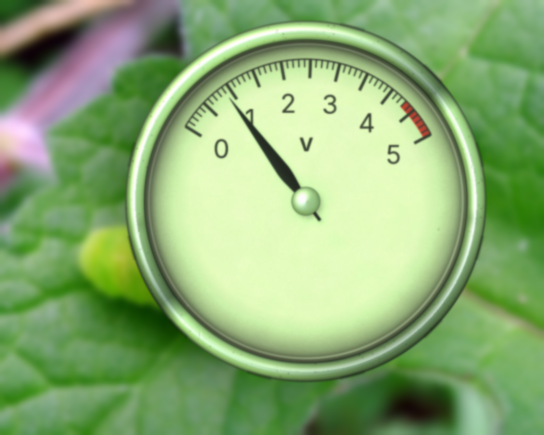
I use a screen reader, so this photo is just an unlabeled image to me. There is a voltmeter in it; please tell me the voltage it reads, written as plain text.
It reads 0.9 V
